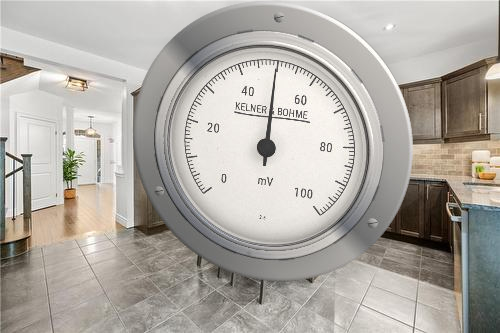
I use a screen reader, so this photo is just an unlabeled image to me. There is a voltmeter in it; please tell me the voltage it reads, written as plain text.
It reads 50 mV
